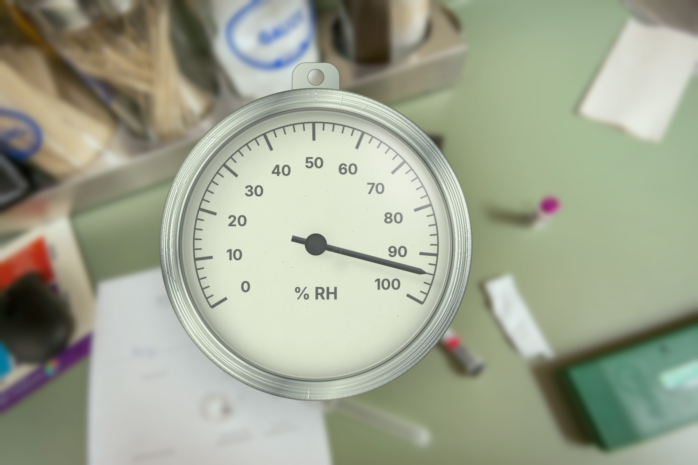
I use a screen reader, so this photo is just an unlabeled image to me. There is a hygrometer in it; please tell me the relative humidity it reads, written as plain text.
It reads 94 %
